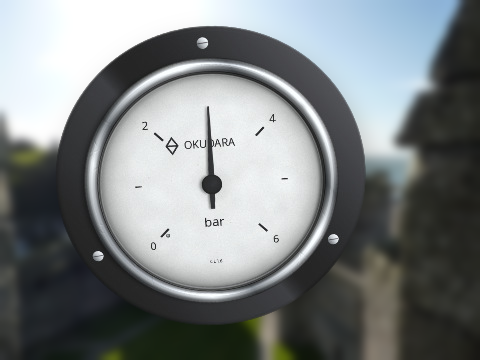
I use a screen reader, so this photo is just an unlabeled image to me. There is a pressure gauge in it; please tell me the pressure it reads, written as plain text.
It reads 3 bar
